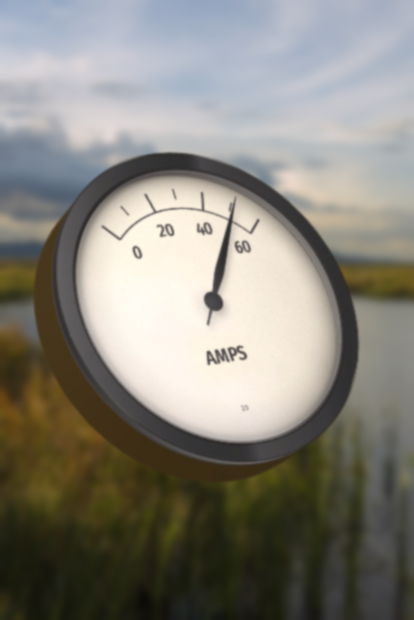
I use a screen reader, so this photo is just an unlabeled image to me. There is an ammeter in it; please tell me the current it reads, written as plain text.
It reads 50 A
